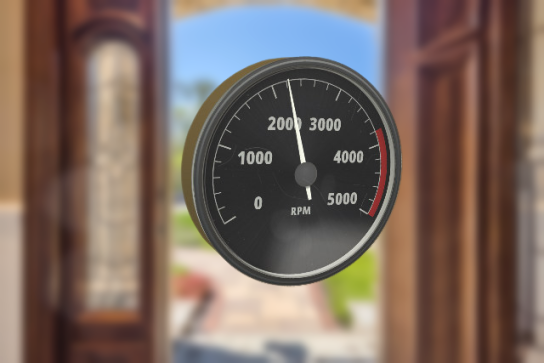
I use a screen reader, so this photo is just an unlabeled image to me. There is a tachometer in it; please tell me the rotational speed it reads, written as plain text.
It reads 2200 rpm
